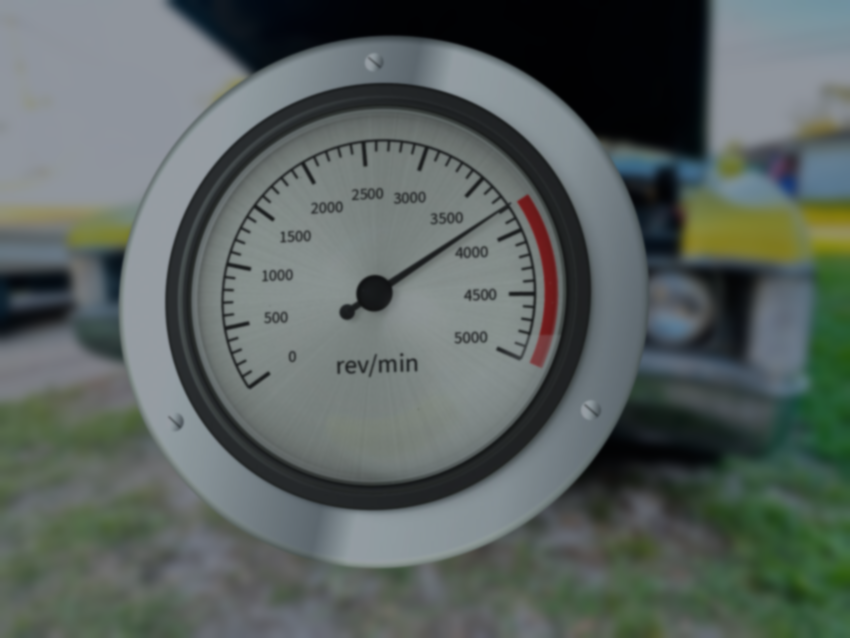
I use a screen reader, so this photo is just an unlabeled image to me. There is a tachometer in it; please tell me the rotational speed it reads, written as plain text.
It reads 3800 rpm
